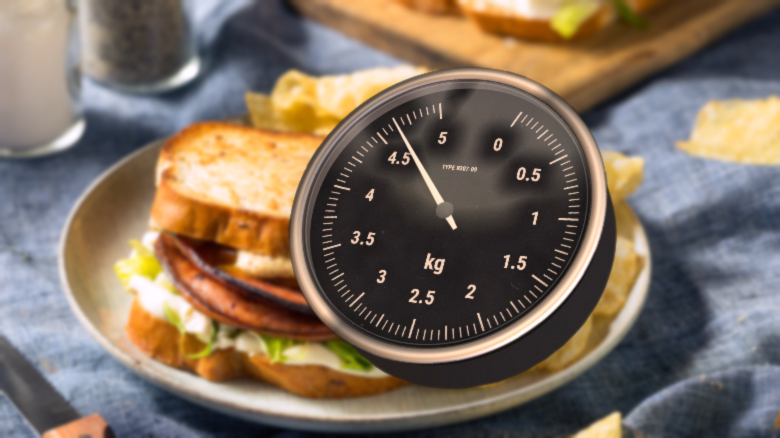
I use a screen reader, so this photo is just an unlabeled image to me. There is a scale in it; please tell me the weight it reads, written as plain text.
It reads 4.65 kg
